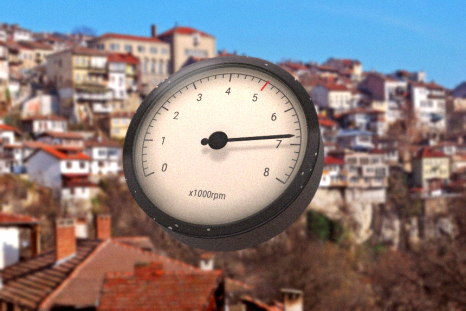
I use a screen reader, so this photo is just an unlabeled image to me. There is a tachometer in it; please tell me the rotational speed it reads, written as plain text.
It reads 6800 rpm
